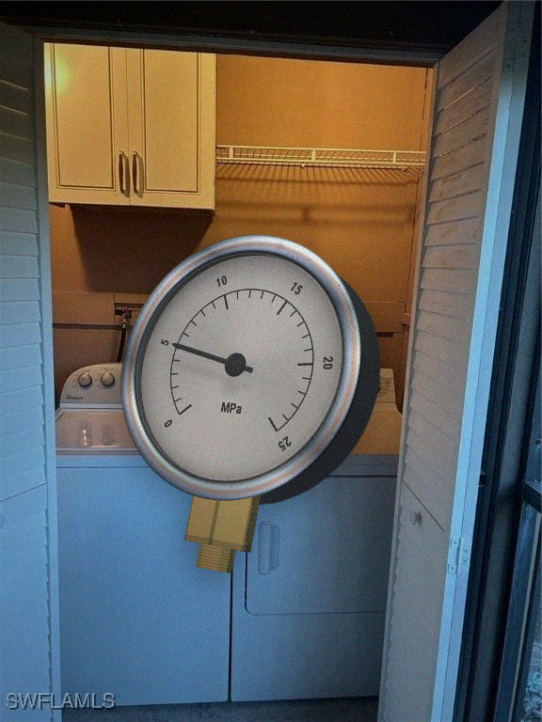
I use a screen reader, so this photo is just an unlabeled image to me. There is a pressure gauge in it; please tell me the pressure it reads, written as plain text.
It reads 5 MPa
